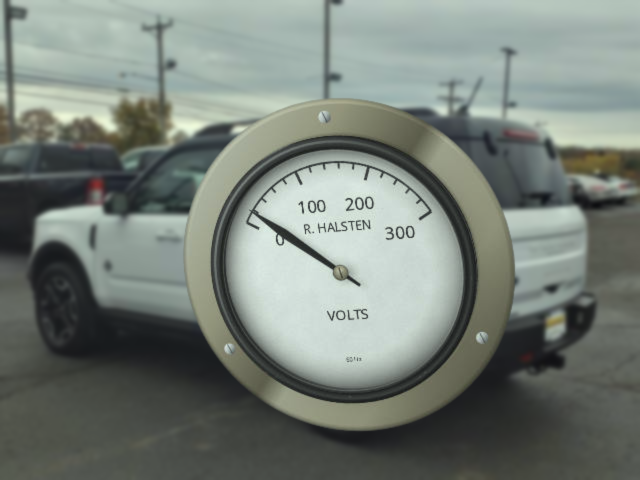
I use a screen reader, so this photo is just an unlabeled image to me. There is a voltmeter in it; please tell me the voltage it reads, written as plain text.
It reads 20 V
